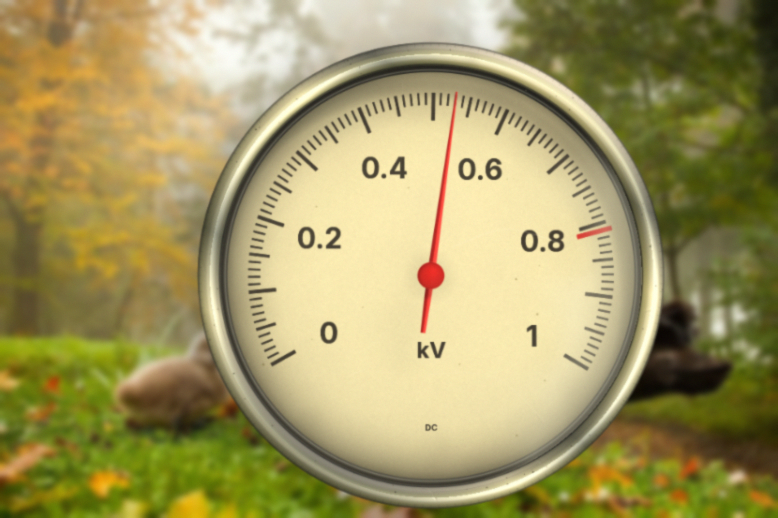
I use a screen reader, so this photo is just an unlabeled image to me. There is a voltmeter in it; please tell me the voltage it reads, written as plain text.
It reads 0.53 kV
